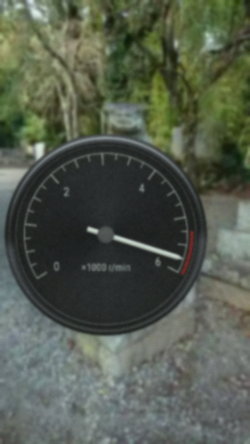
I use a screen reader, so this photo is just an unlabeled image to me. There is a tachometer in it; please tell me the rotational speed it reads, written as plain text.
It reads 5750 rpm
